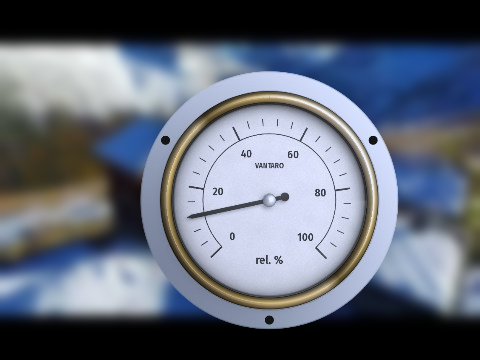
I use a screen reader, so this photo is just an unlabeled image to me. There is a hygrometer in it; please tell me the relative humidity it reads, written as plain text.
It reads 12 %
